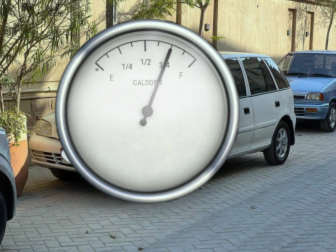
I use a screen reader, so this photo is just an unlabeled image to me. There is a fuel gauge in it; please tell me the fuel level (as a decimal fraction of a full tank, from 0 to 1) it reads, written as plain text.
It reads 0.75
